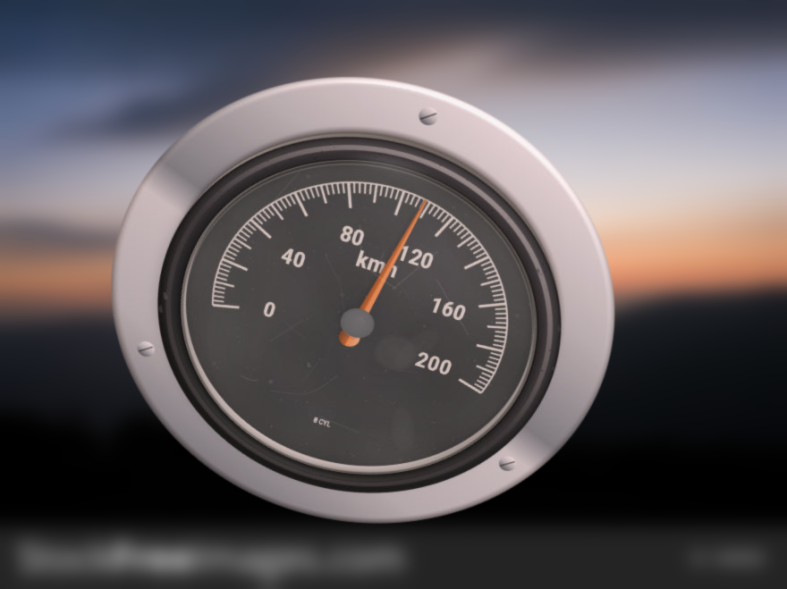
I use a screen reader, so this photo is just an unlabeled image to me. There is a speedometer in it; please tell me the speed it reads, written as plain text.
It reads 108 km/h
